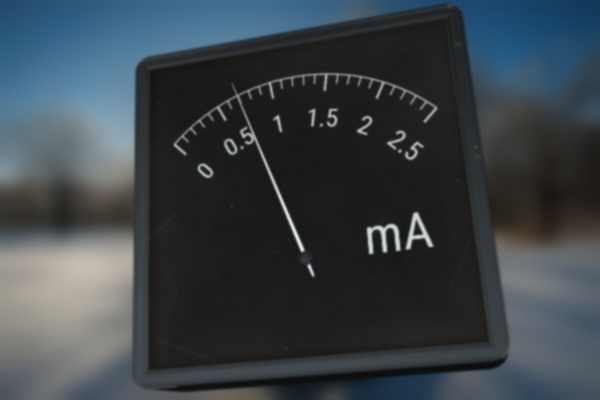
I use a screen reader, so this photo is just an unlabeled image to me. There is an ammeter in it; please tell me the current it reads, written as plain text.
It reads 0.7 mA
